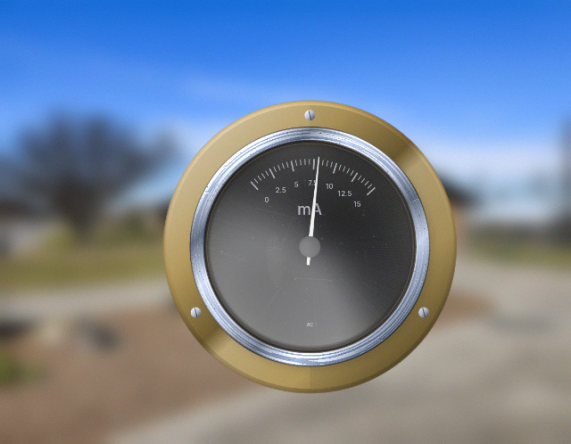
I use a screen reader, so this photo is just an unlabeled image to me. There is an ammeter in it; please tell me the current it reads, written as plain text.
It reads 8 mA
